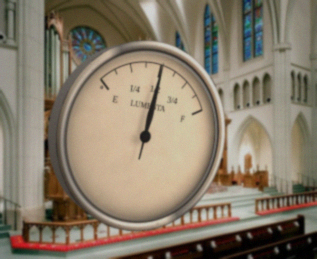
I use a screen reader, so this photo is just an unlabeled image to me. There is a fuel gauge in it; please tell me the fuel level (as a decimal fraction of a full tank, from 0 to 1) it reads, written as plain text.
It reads 0.5
